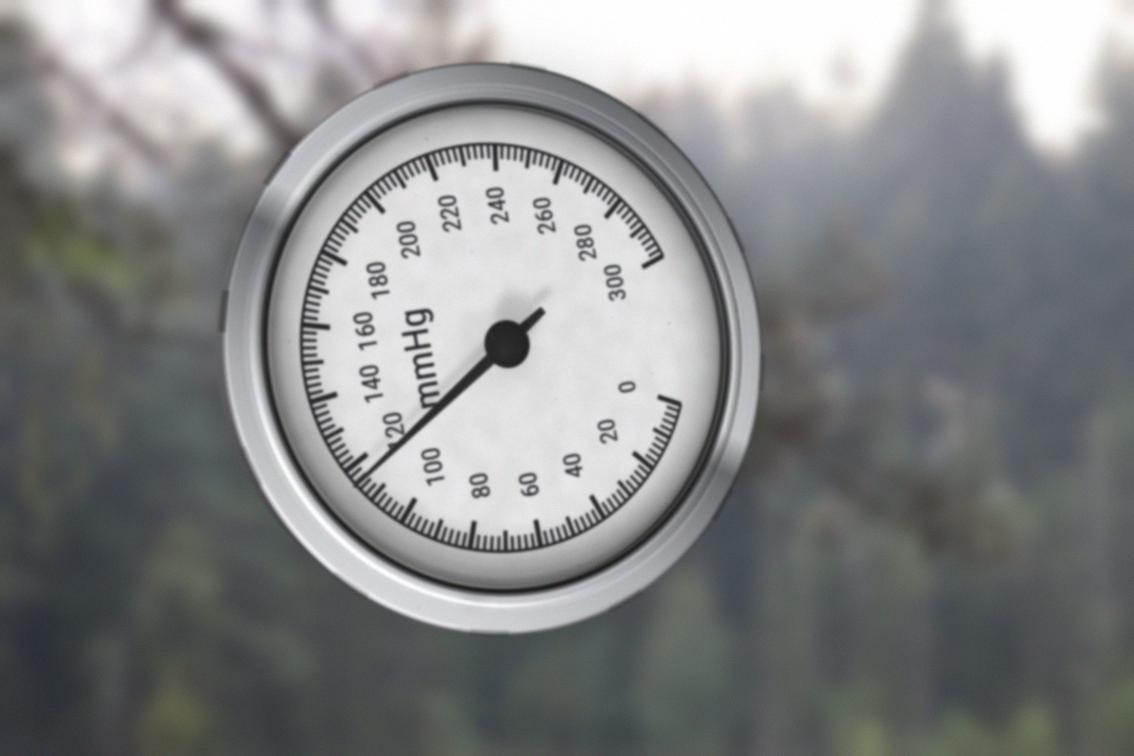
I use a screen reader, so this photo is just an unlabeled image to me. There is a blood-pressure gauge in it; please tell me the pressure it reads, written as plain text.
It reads 116 mmHg
